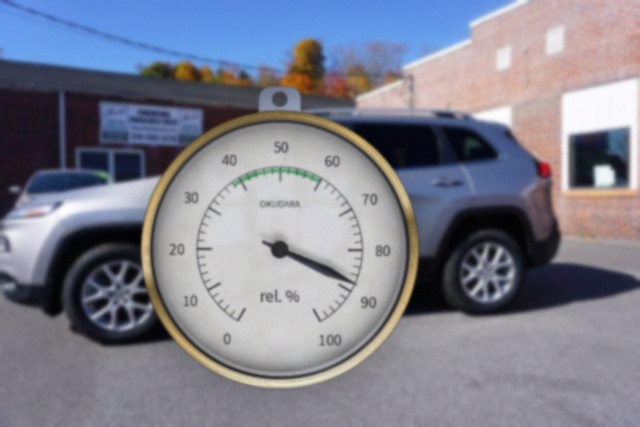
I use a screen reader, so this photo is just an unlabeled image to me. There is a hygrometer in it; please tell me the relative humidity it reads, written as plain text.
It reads 88 %
